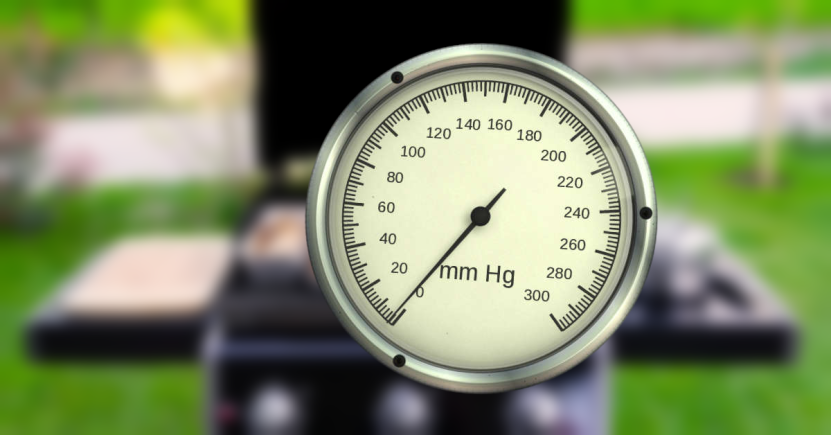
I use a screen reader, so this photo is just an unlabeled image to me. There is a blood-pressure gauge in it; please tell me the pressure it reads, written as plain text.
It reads 2 mmHg
